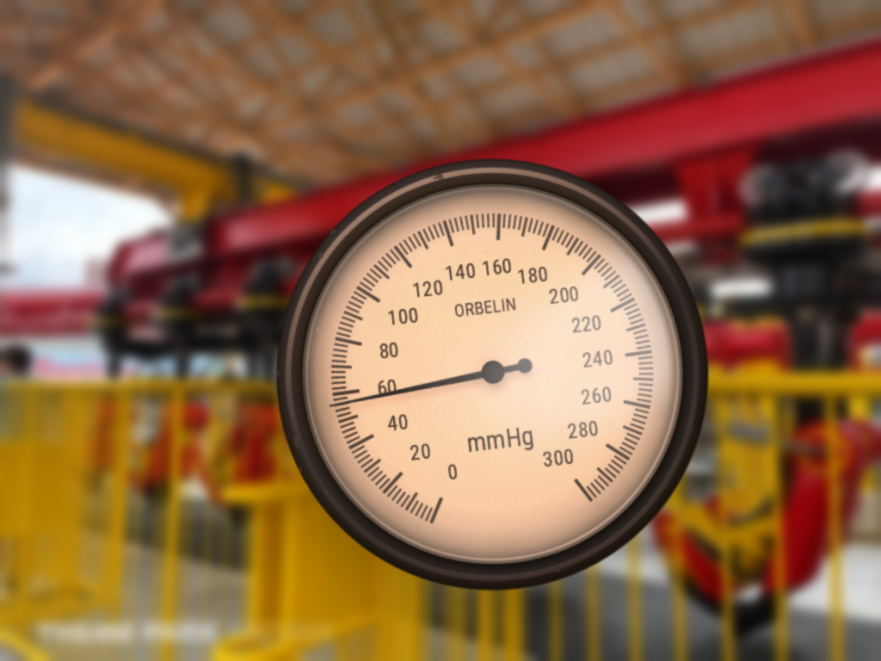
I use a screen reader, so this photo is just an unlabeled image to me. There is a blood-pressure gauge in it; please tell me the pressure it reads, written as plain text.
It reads 56 mmHg
